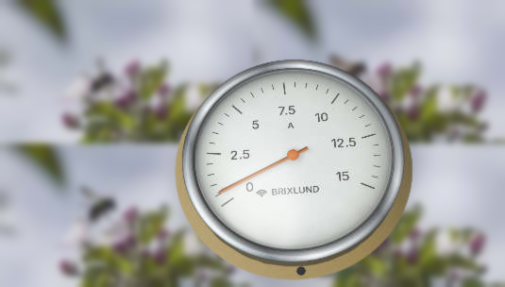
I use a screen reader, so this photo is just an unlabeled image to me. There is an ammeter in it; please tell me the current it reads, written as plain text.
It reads 0.5 A
